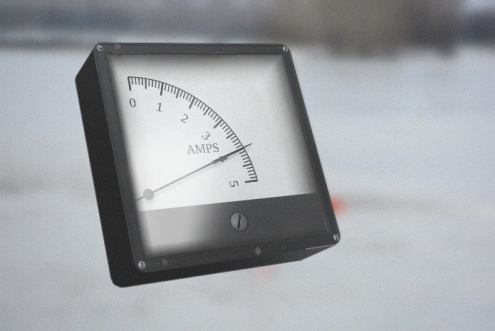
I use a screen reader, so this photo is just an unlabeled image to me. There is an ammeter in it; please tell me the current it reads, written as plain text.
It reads 4 A
